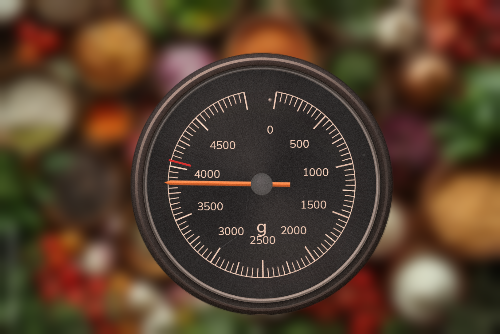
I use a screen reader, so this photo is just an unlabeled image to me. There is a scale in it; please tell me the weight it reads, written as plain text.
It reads 3850 g
